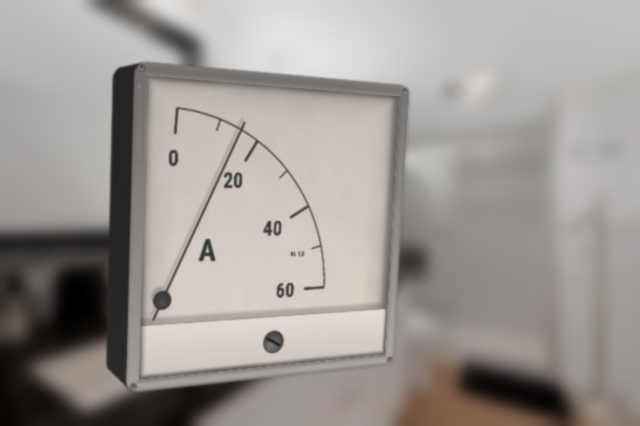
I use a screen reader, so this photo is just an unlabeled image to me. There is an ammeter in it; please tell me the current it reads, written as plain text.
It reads 15 A
